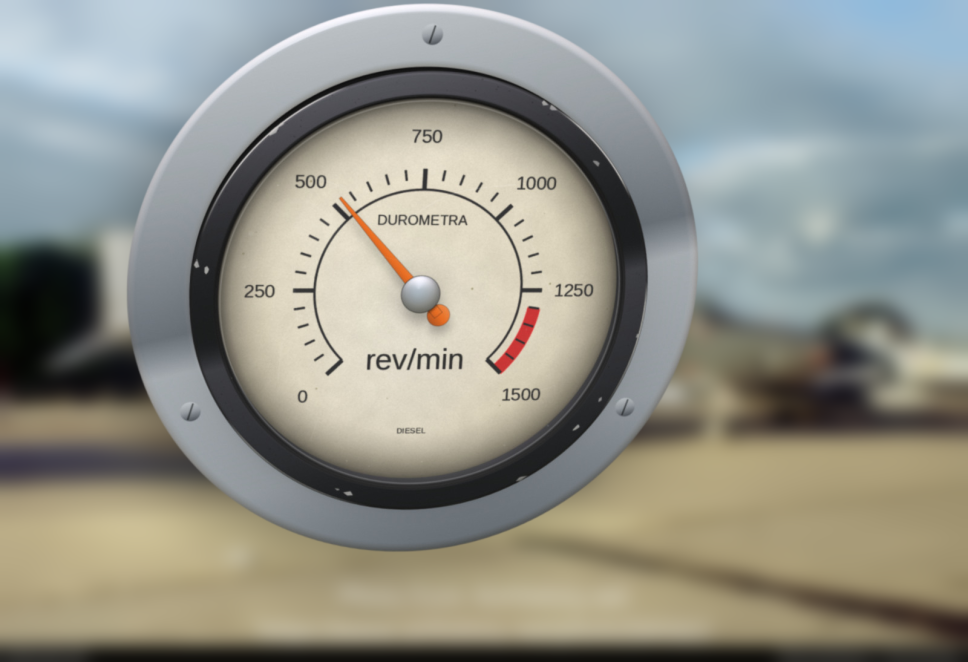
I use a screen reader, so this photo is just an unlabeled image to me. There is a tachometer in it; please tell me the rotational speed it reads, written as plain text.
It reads 525 rpm
